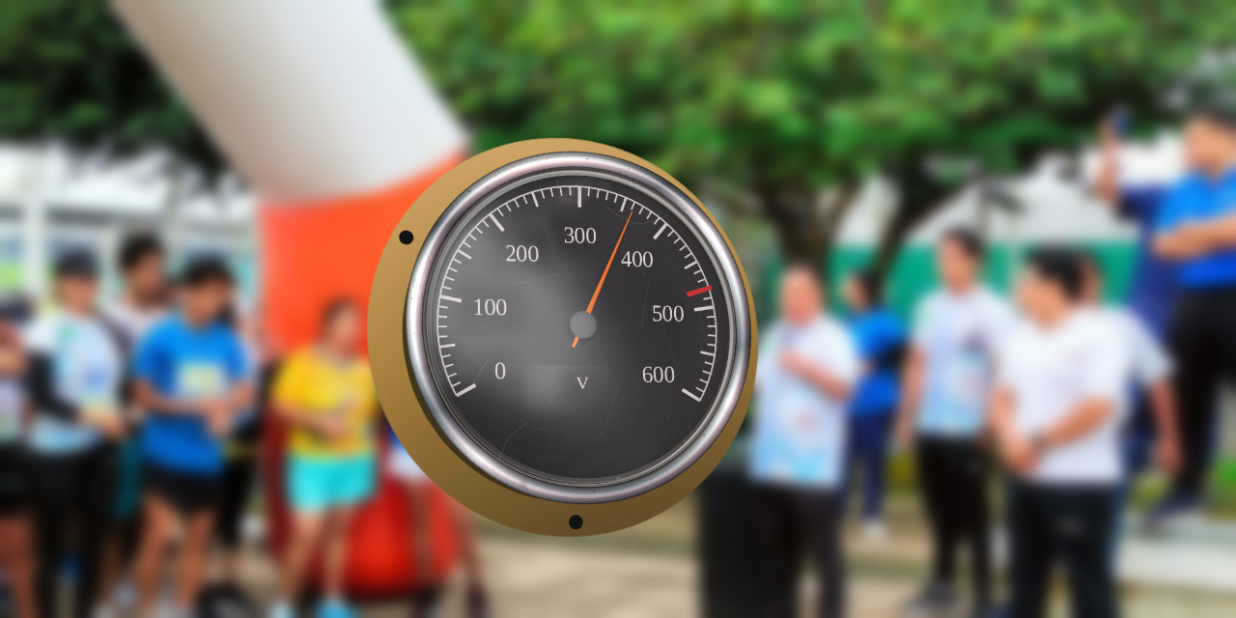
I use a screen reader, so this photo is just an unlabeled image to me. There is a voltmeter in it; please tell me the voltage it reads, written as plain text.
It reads 360 V
